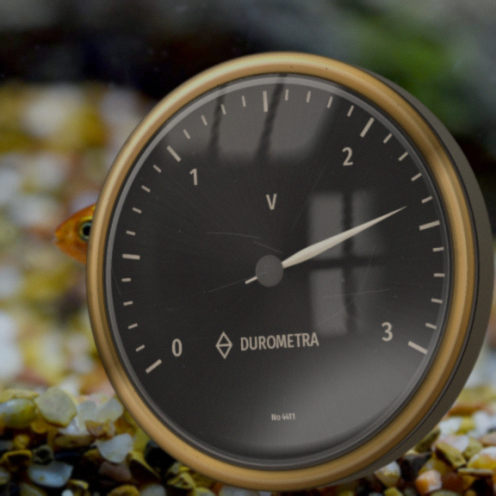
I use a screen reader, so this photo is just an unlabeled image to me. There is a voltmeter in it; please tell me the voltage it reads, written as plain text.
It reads 2.4 V
